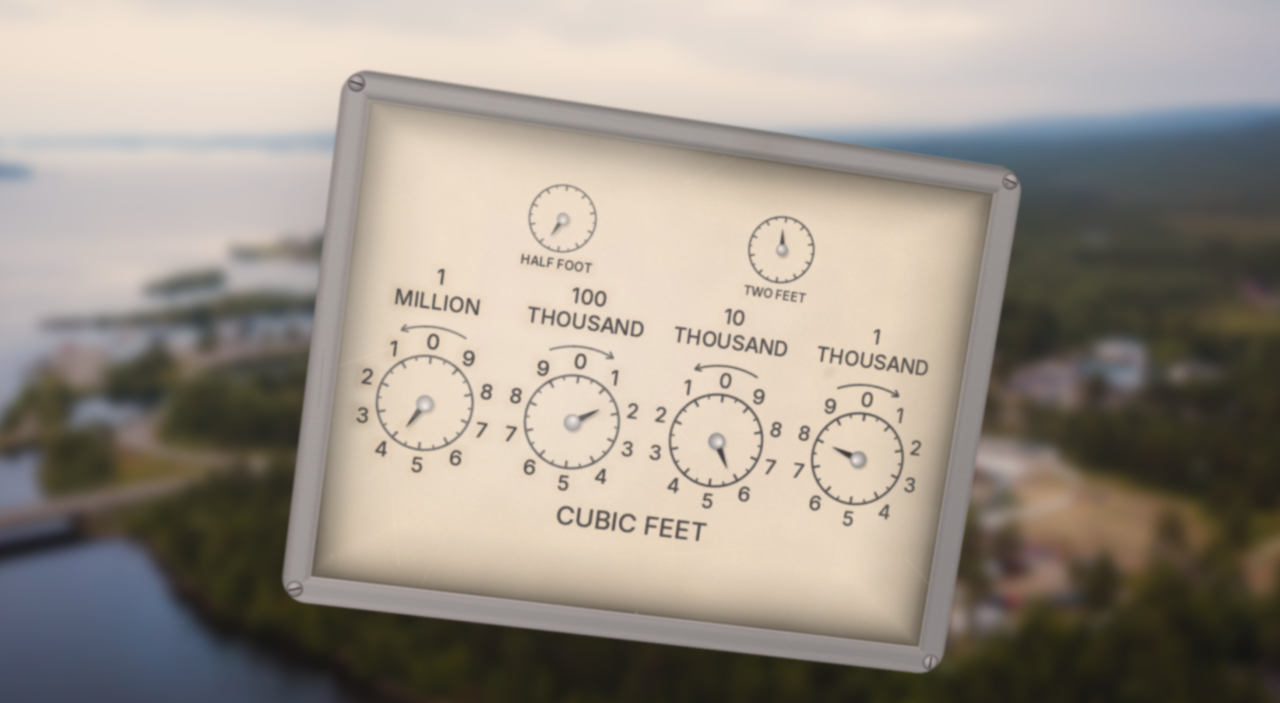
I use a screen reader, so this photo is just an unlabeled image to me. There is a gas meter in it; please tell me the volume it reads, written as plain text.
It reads 415800 ft³
